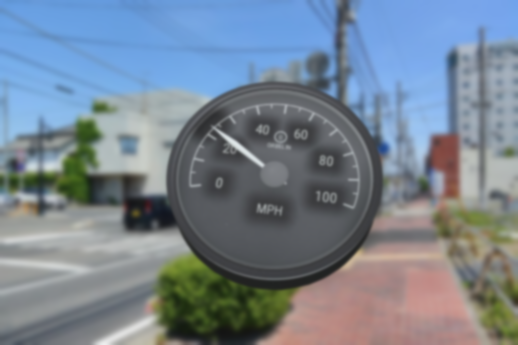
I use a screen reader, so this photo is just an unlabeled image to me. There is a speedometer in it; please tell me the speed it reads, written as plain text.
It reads 22.5 mph
